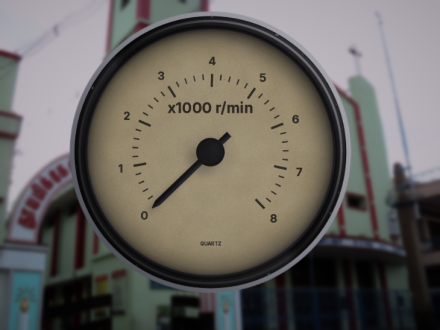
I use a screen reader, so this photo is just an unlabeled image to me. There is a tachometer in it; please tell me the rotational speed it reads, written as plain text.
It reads 0 rpm
